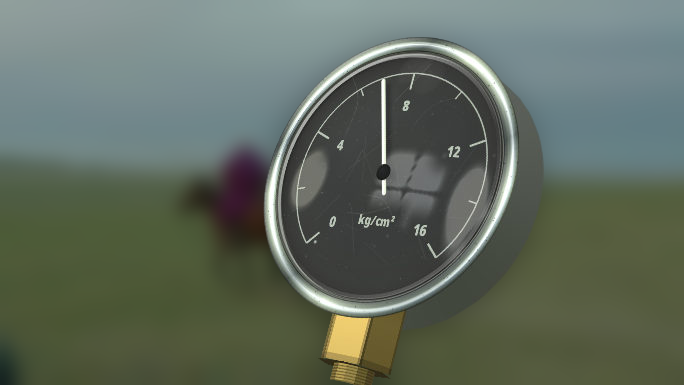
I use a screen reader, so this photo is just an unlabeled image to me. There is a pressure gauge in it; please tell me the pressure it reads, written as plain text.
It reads 7 kg/cm²
